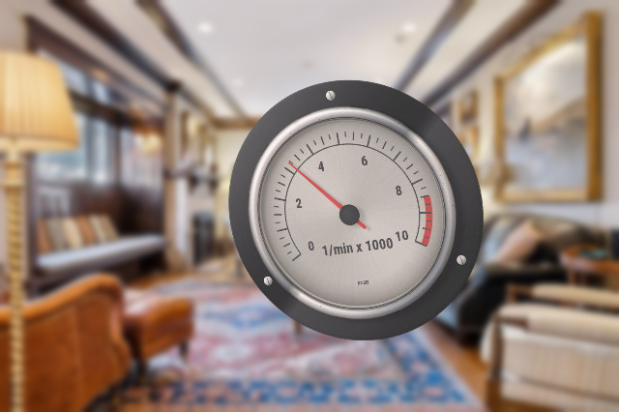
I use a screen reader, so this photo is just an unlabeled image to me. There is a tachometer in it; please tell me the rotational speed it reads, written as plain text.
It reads 3250 rpm
